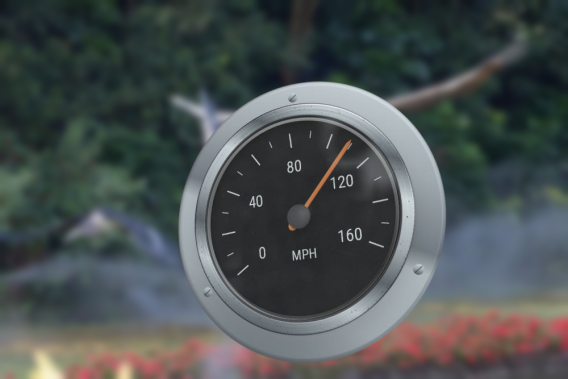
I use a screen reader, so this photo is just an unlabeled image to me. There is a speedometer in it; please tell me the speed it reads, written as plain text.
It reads 110 mph
